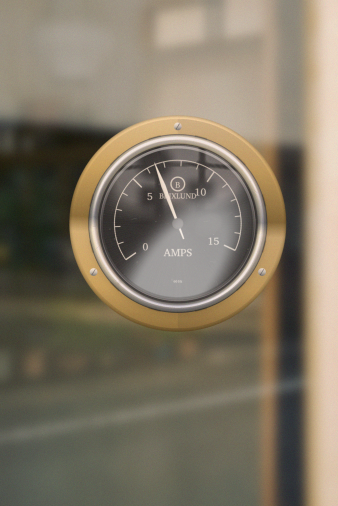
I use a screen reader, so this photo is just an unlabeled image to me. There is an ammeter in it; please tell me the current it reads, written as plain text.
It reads 6.5 A
